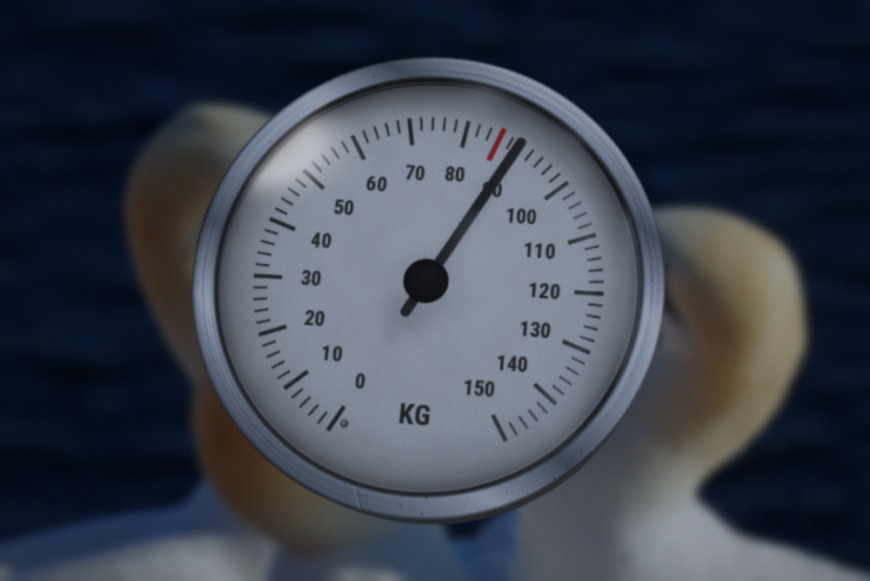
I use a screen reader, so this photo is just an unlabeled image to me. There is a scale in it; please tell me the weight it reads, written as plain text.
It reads 90 kg
